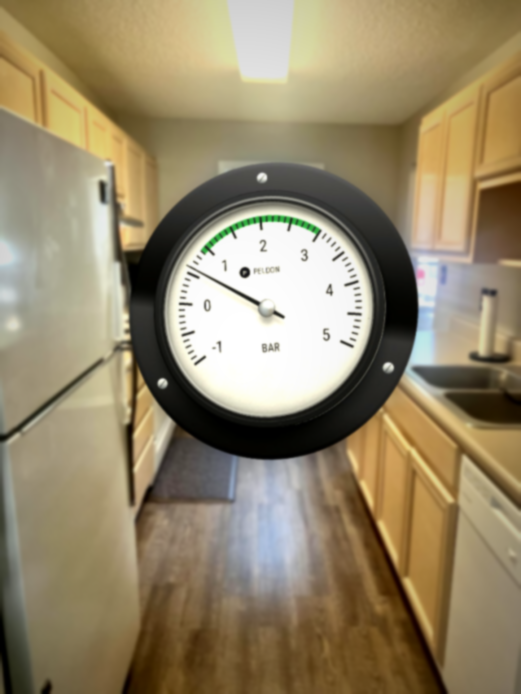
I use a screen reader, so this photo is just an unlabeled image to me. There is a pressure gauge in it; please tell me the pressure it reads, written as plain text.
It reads 0.6 bar
